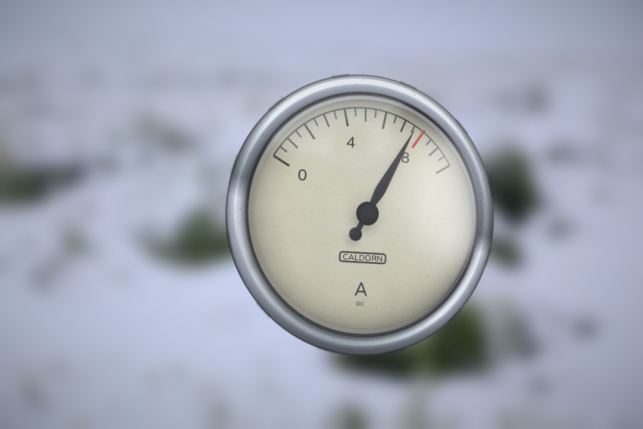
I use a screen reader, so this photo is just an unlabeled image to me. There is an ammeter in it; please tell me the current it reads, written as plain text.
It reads 7.5 A
